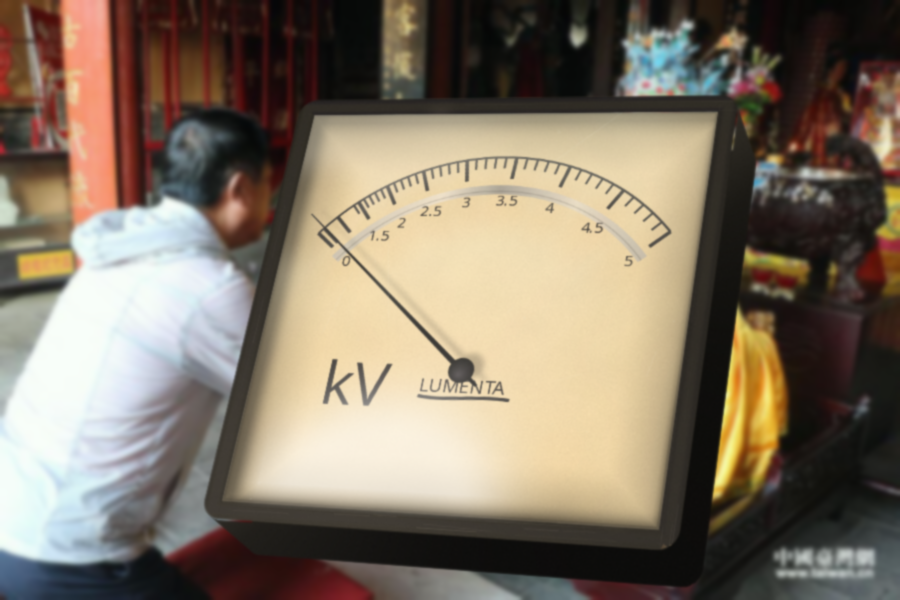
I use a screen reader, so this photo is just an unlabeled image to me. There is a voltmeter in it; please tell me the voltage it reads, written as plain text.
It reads 0.5 kV
